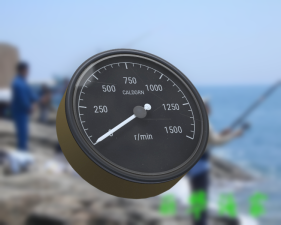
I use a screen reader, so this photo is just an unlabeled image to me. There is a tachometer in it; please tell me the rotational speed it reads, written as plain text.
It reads 0 rpm
